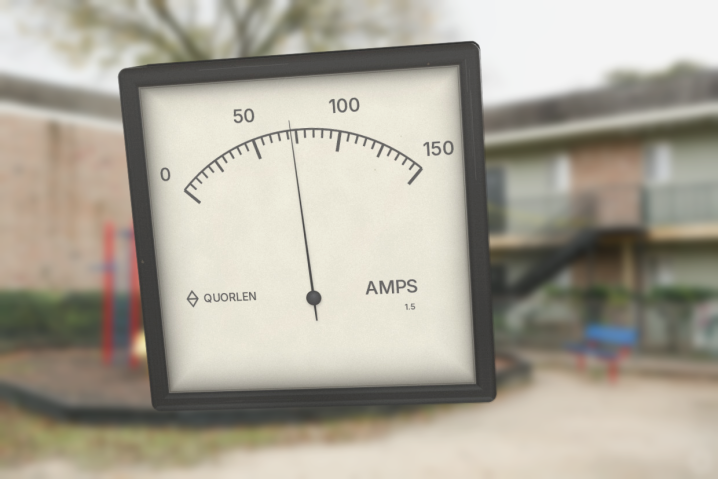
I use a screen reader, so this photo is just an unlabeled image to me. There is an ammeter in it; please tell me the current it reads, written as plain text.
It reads 72.5 A
